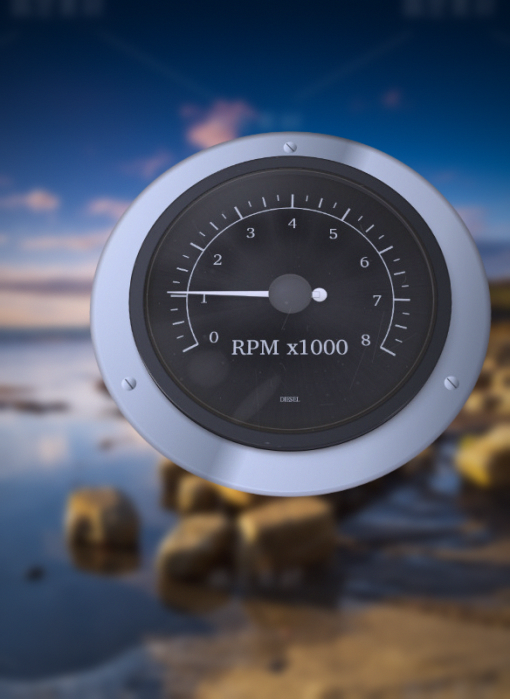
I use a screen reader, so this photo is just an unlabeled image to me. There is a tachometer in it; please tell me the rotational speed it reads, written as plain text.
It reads 1000 rpm
